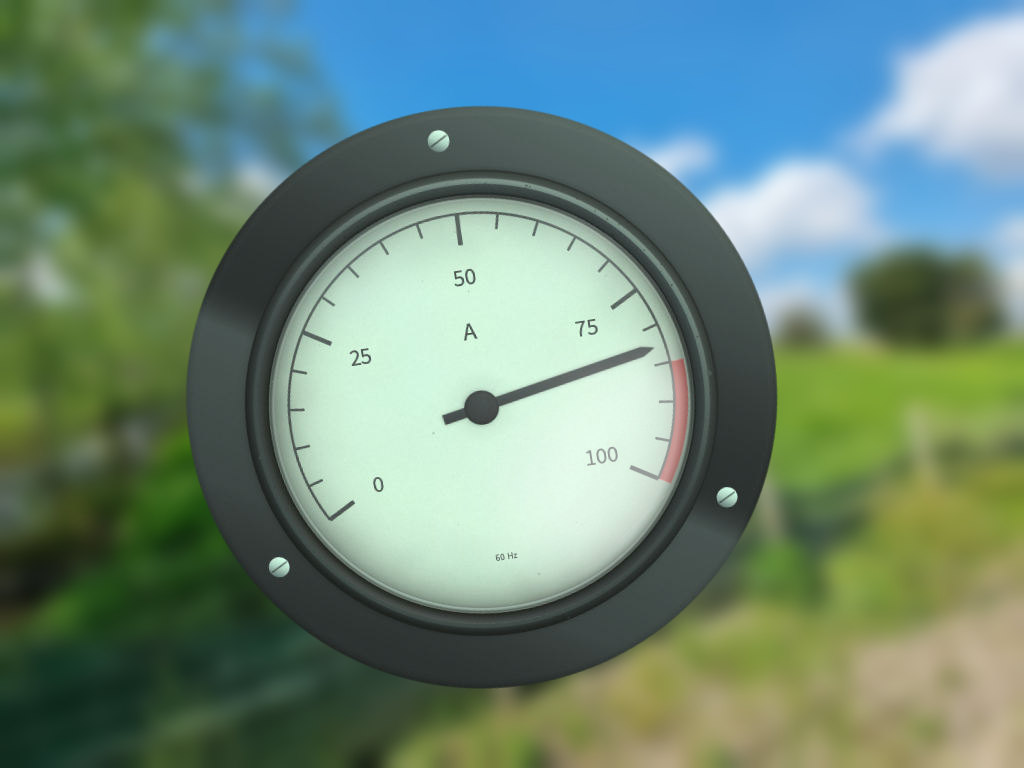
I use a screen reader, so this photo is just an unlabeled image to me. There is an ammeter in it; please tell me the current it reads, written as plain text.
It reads 82.5 A
